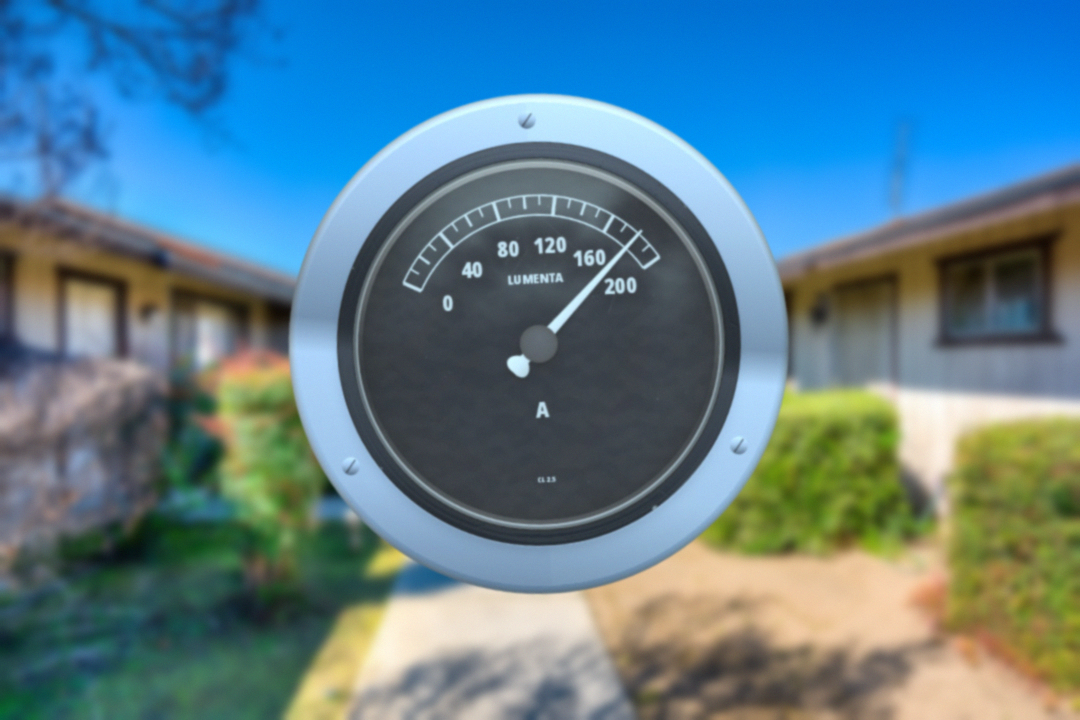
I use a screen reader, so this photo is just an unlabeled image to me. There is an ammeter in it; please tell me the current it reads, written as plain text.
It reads 180 A
